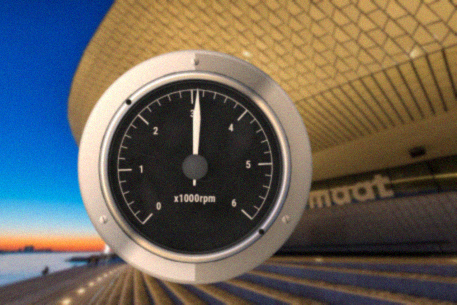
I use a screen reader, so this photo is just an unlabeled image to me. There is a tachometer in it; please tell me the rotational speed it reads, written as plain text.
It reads 3100 rpm
